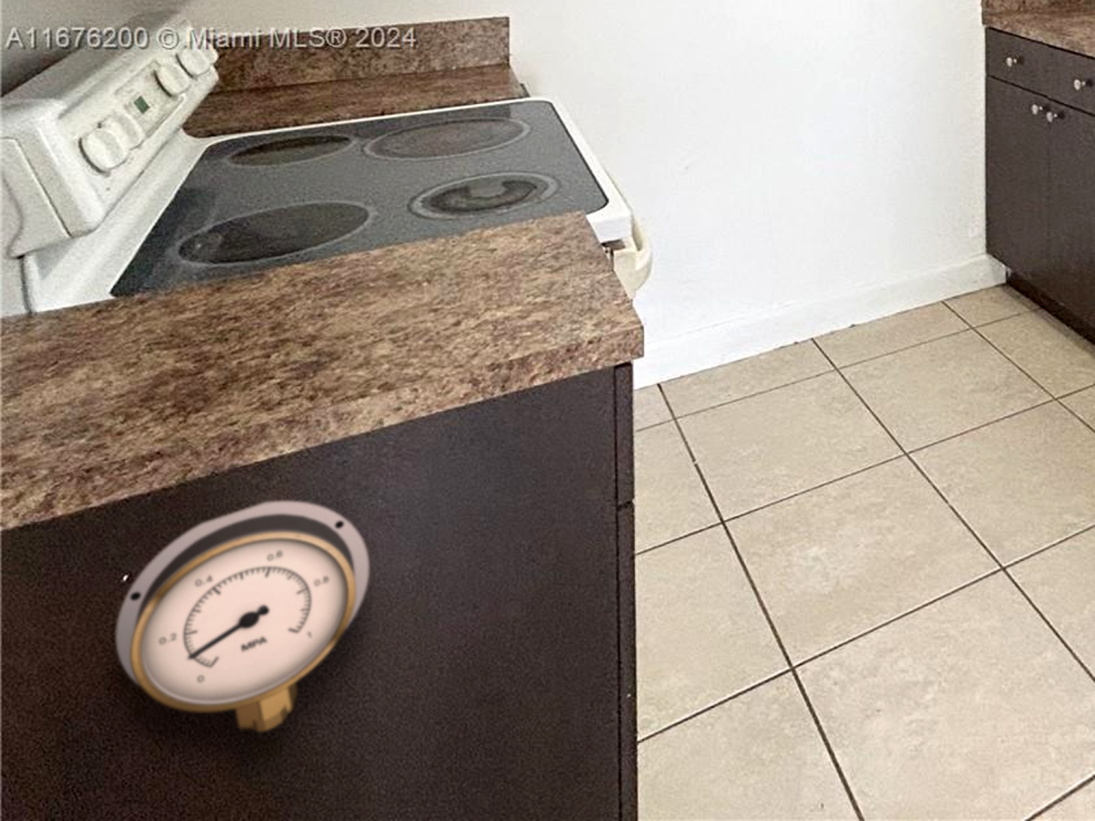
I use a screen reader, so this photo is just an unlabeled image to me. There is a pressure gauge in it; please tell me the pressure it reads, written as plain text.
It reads 0.1 MPa
